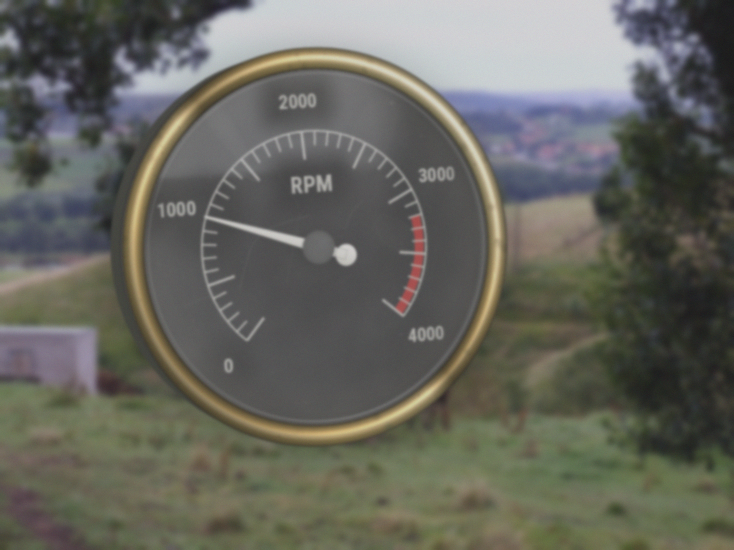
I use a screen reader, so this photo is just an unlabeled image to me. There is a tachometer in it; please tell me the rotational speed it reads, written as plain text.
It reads 1000 rpm
